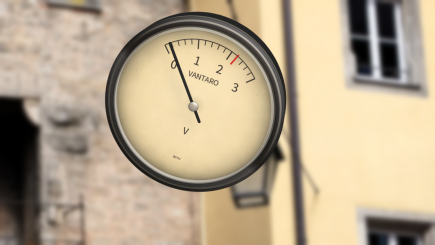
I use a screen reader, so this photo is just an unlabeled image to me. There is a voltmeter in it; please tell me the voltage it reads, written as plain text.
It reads 0.2 V
